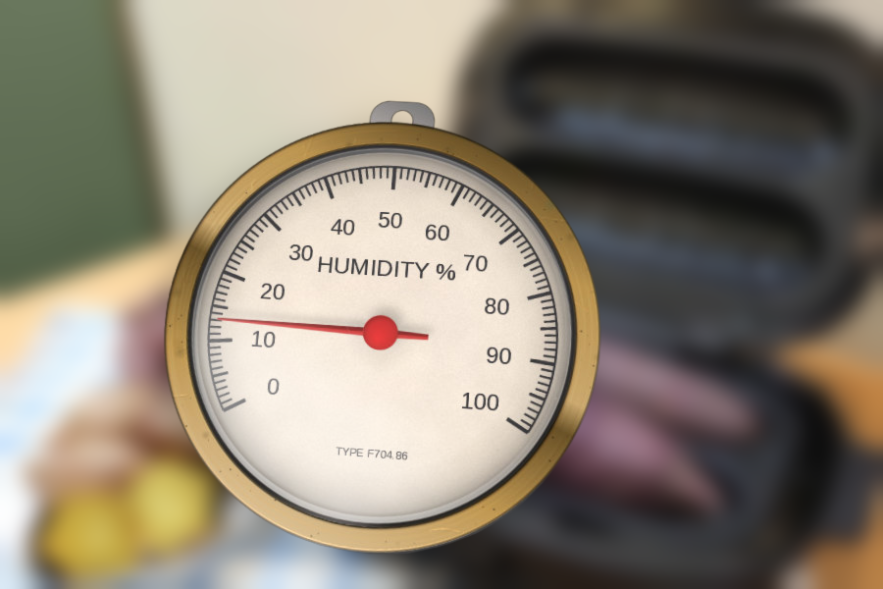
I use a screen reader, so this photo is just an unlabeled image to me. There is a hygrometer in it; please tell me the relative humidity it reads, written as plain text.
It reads 13 %
